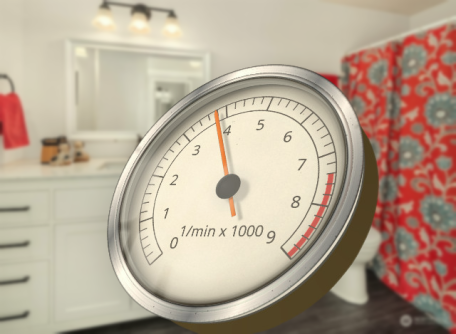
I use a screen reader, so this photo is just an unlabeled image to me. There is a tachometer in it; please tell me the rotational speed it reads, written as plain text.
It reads 3800 rpm
